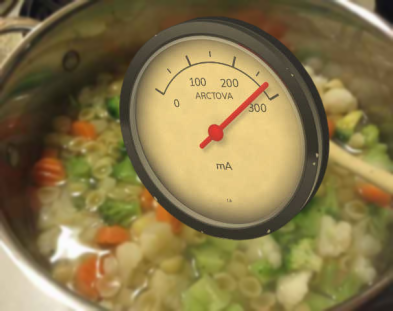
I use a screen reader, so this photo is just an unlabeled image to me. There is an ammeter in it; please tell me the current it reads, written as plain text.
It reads 275 mA
